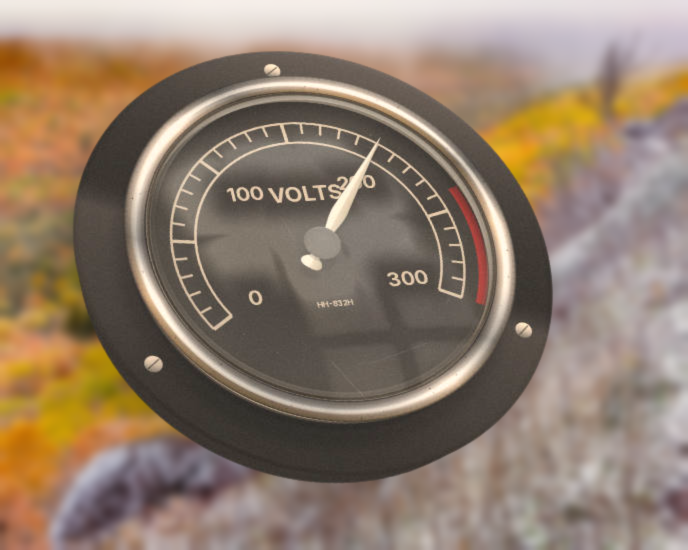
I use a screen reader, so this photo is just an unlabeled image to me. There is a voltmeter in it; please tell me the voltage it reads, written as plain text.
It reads 200 V
